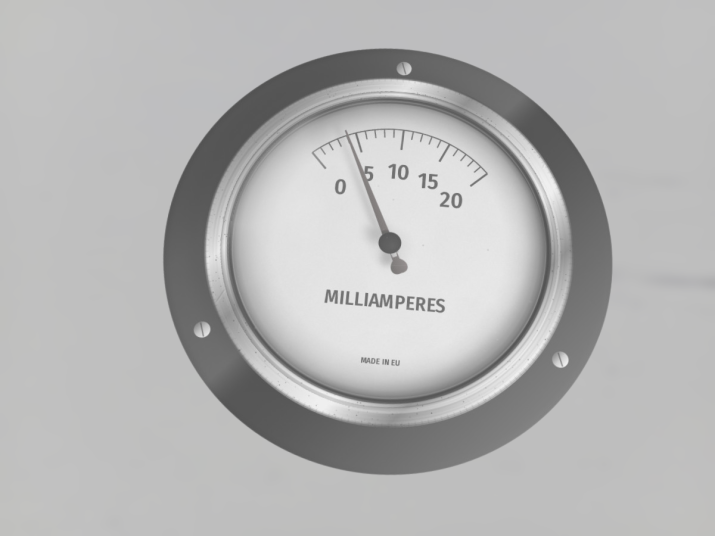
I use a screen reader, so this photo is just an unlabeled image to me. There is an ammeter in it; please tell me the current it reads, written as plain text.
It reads 4 mA
